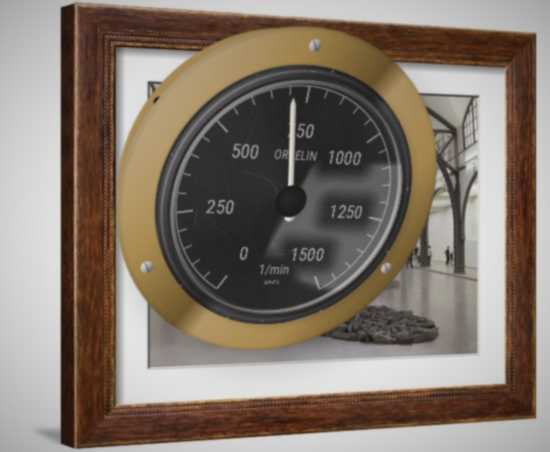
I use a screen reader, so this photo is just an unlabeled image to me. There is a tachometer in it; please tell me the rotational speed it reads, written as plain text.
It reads 700 rpm
